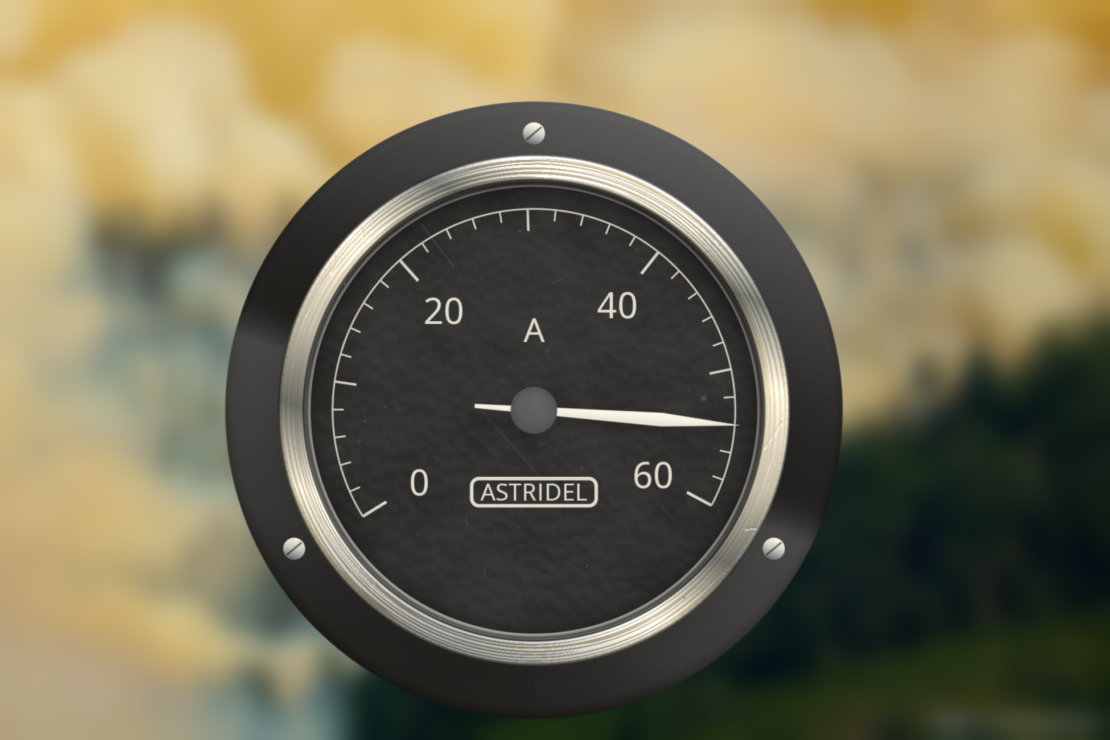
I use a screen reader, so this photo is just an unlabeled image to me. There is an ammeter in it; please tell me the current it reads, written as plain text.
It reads 54 A
